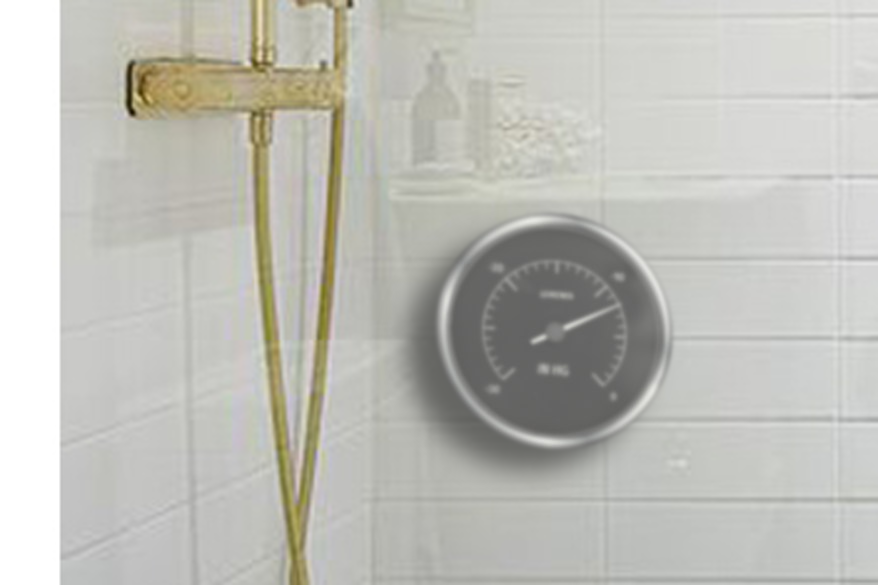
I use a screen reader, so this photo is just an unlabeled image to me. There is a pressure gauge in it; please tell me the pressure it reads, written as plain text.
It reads -8 inHg
